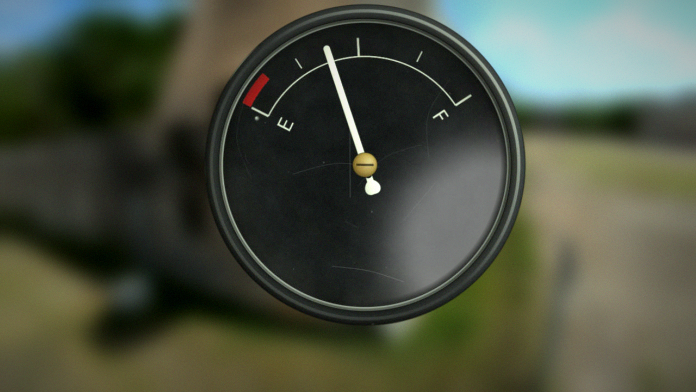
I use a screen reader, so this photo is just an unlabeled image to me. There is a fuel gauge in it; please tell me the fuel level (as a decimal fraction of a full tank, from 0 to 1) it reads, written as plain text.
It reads 0.375
